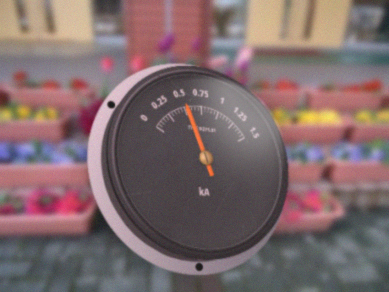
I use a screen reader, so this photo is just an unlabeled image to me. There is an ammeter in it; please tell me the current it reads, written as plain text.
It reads 0.5 kA
